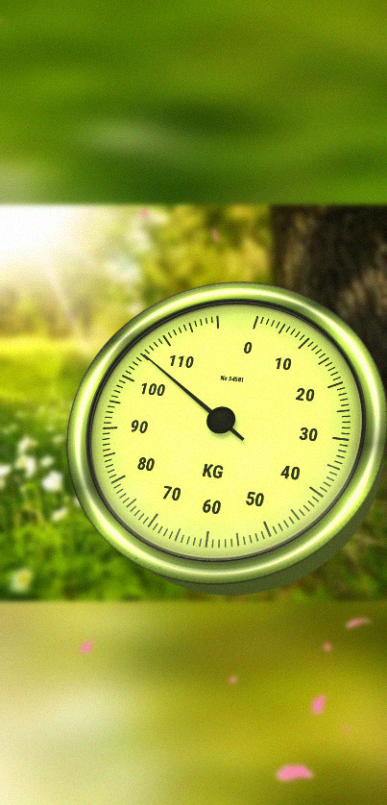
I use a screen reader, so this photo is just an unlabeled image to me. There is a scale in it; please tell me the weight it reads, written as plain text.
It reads 105 kg
